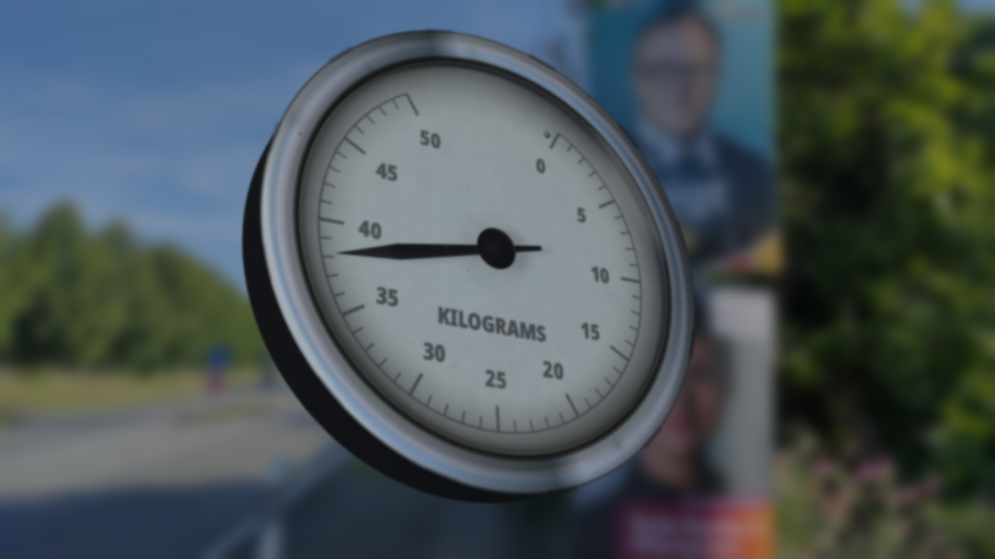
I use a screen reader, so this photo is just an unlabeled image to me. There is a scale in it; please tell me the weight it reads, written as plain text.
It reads 38 kg
